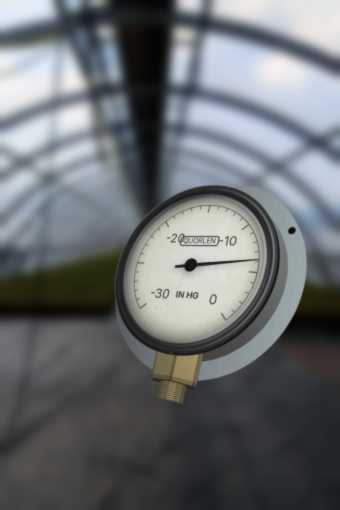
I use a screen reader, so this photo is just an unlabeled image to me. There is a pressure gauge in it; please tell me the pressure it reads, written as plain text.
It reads -6 inHg
